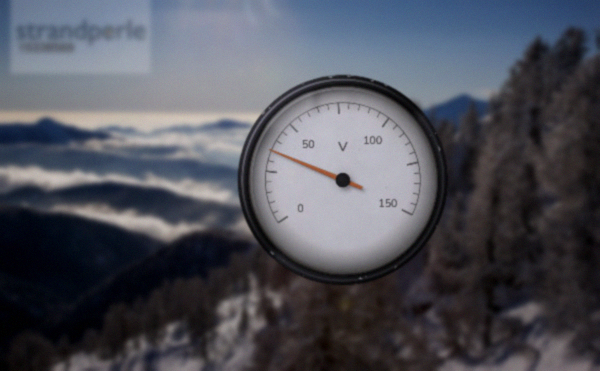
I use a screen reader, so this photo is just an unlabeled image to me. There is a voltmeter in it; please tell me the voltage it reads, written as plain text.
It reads 35 V
